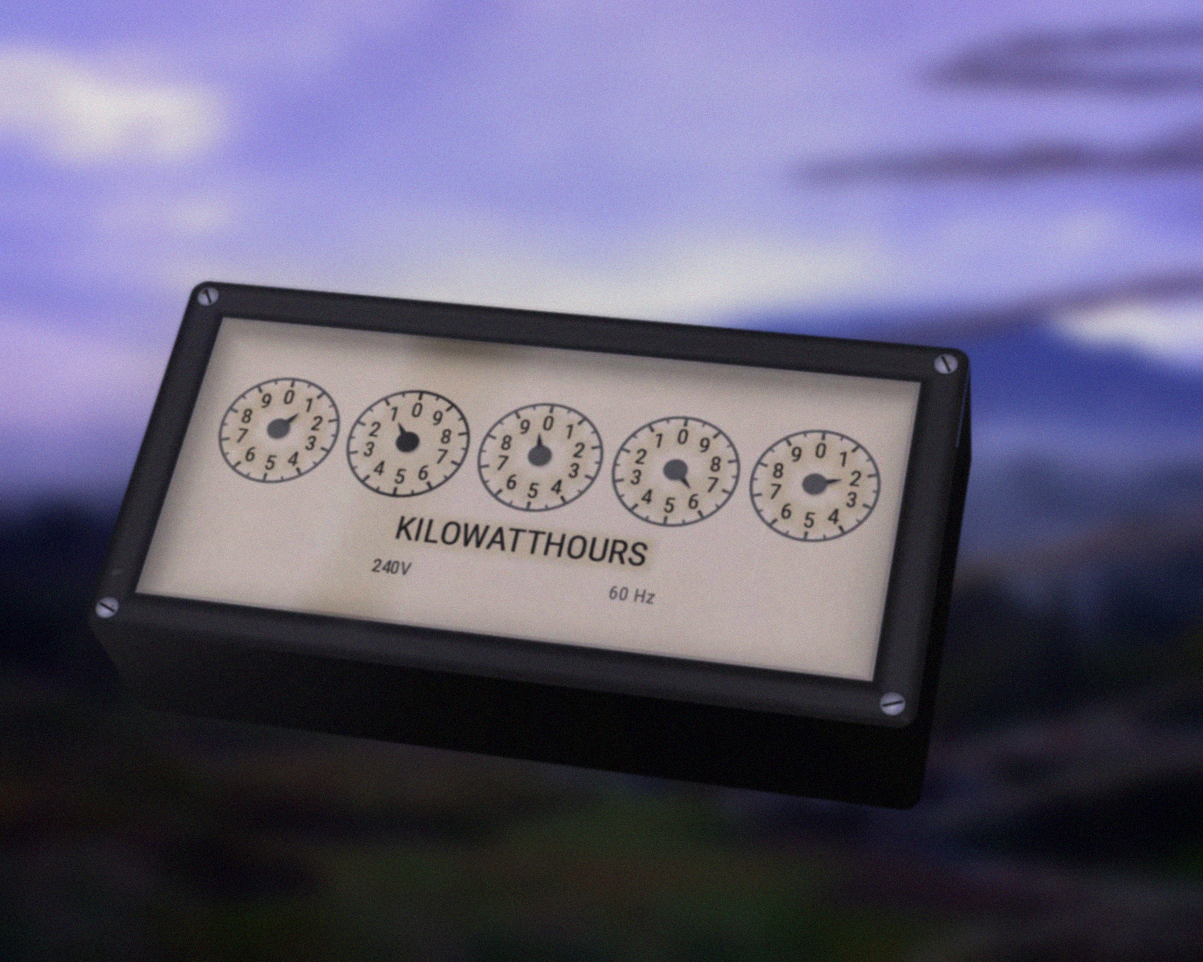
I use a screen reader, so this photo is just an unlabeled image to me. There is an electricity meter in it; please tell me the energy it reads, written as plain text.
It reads 10962 kWh
